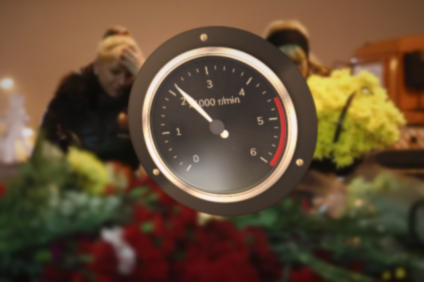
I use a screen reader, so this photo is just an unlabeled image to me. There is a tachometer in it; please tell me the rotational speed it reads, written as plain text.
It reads 2200 rpm
